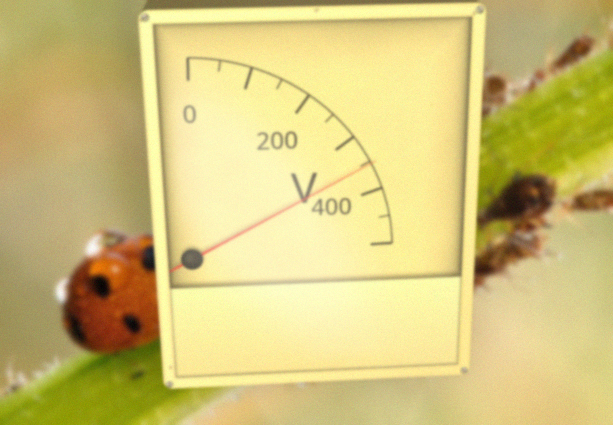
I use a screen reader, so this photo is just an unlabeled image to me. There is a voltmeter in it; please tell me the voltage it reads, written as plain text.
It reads 350 V
